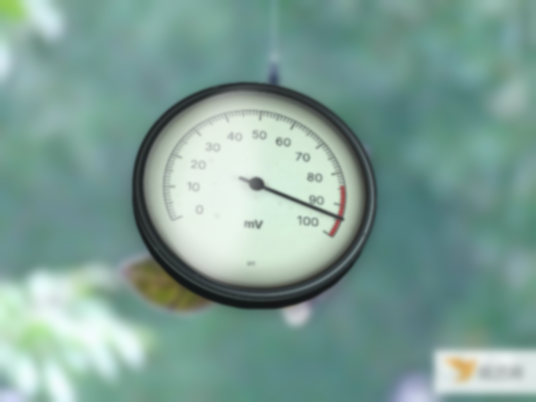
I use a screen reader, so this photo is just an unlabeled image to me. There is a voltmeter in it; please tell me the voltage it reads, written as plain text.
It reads 95 mV
